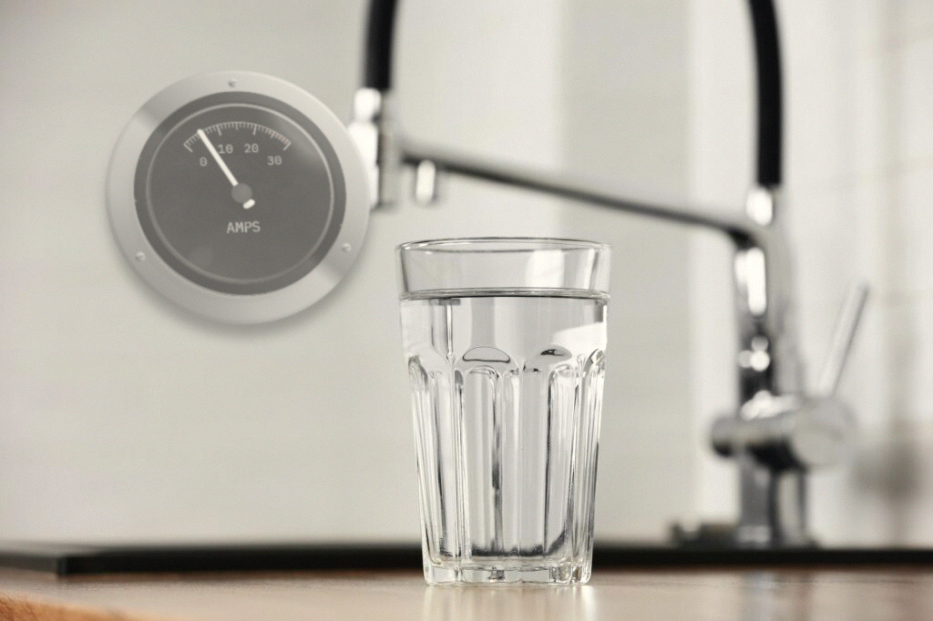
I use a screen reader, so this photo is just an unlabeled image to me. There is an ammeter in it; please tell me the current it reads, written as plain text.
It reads 5 A
